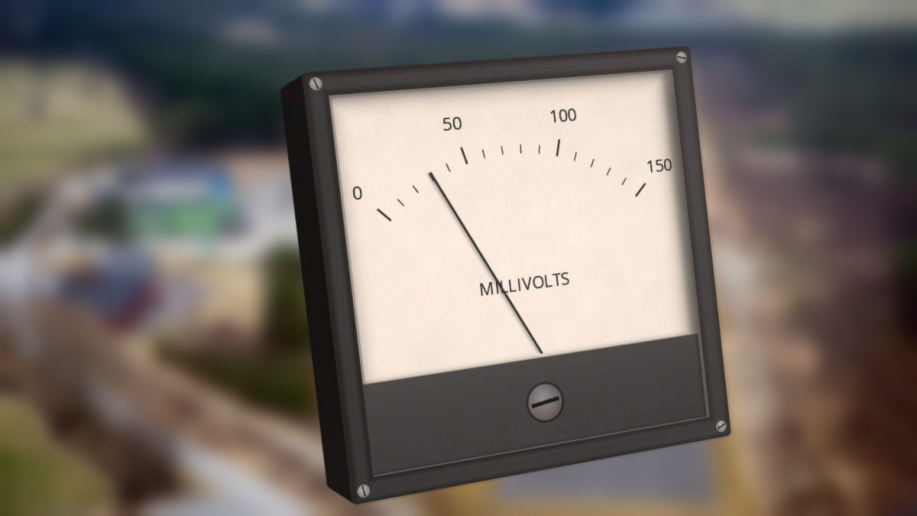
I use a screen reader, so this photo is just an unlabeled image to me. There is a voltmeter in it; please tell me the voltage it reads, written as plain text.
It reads 30 mV
